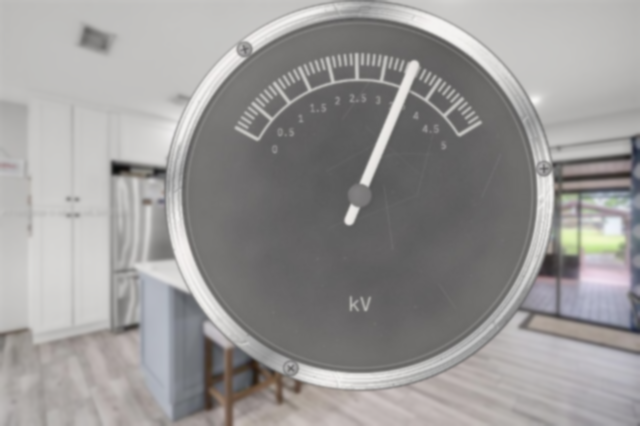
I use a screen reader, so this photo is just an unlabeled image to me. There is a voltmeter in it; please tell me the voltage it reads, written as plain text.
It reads 3.5 kV
